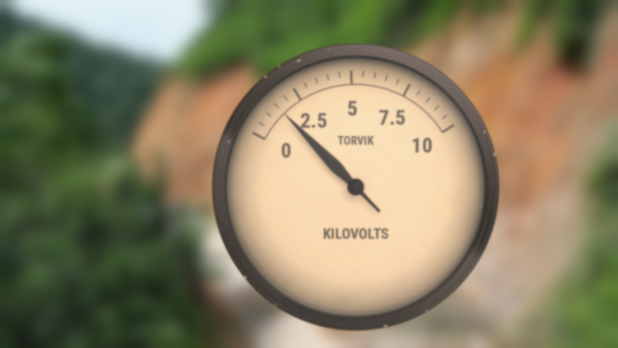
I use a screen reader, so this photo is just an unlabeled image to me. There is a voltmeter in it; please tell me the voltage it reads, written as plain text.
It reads 1.5 kV
